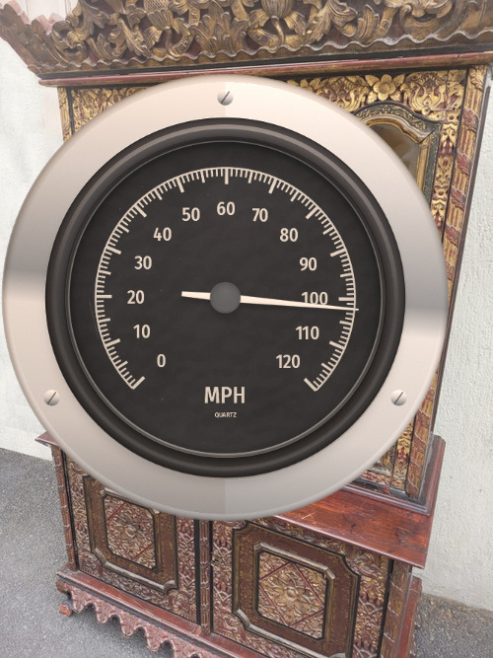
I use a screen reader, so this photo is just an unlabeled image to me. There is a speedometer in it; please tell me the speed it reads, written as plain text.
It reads 102 mph
